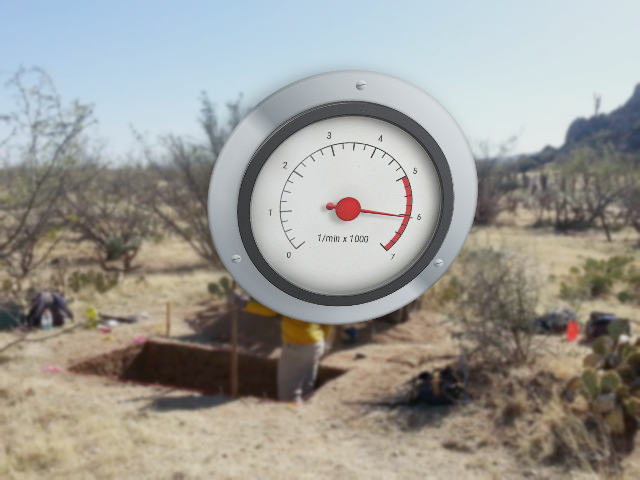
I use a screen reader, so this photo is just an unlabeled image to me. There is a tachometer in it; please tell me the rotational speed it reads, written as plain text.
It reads 6000 rpm
